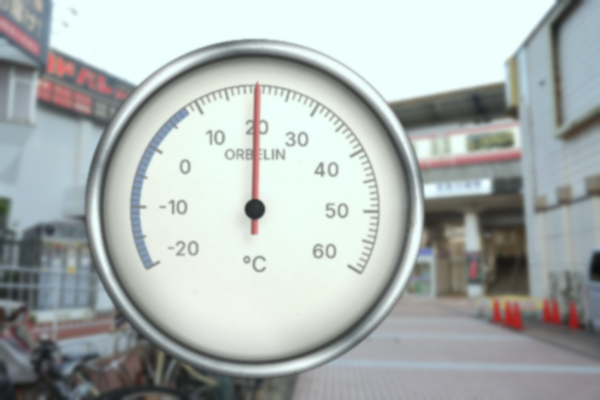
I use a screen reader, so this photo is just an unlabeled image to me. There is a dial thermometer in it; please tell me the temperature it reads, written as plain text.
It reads 20 °C
